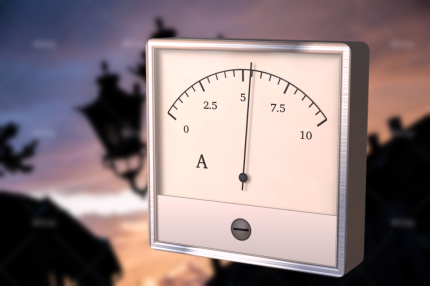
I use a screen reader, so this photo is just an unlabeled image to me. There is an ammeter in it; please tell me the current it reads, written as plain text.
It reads 5.5 A
